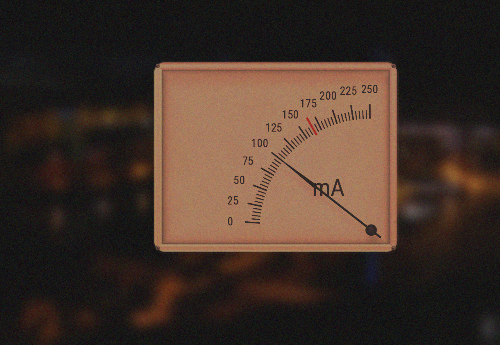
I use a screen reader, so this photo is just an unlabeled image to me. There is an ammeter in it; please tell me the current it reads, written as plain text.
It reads 100 mA
